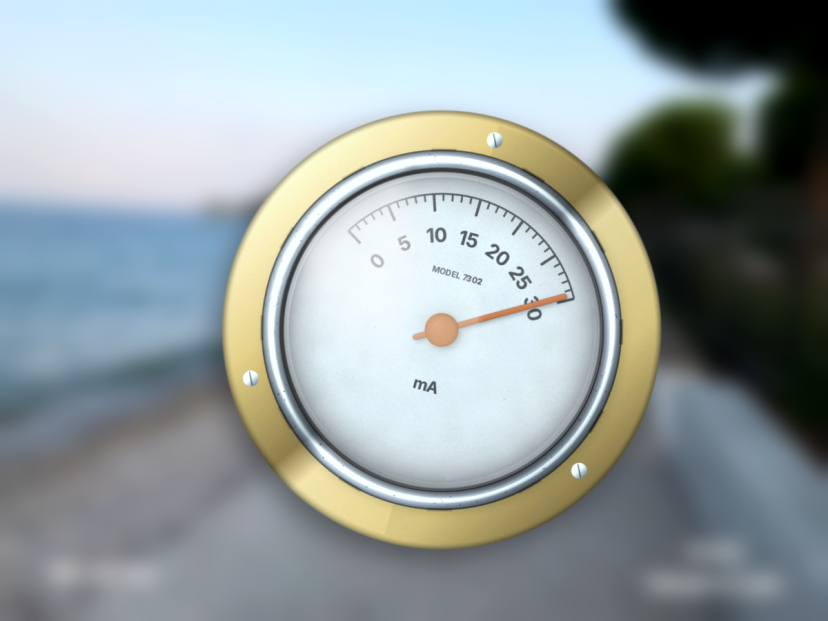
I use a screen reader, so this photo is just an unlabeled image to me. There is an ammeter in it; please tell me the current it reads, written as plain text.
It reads 29.5 mA
